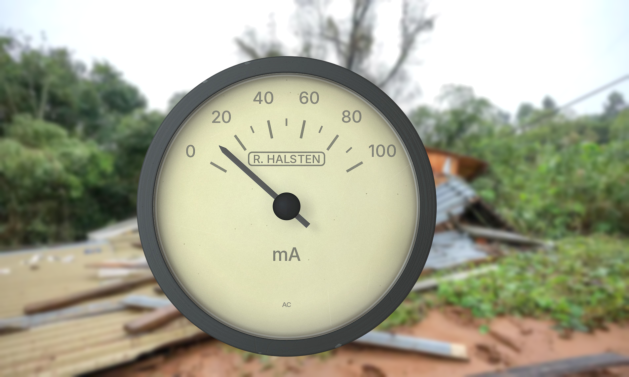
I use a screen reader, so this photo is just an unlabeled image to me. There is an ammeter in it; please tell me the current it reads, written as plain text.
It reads 10 mA
